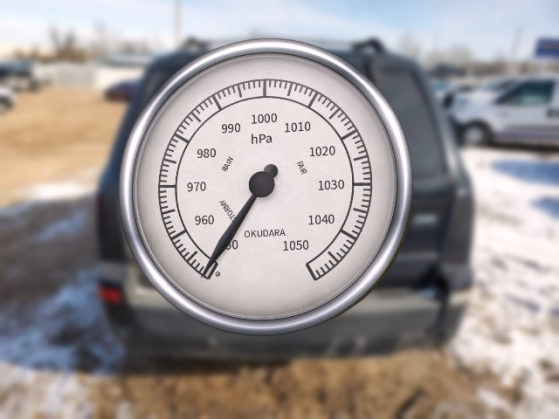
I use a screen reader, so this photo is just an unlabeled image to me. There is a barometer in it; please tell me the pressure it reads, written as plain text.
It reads 951 hPa
